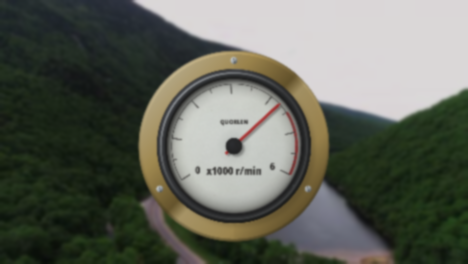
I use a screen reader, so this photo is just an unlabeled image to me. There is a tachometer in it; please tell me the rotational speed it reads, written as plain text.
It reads 4250 rpm
